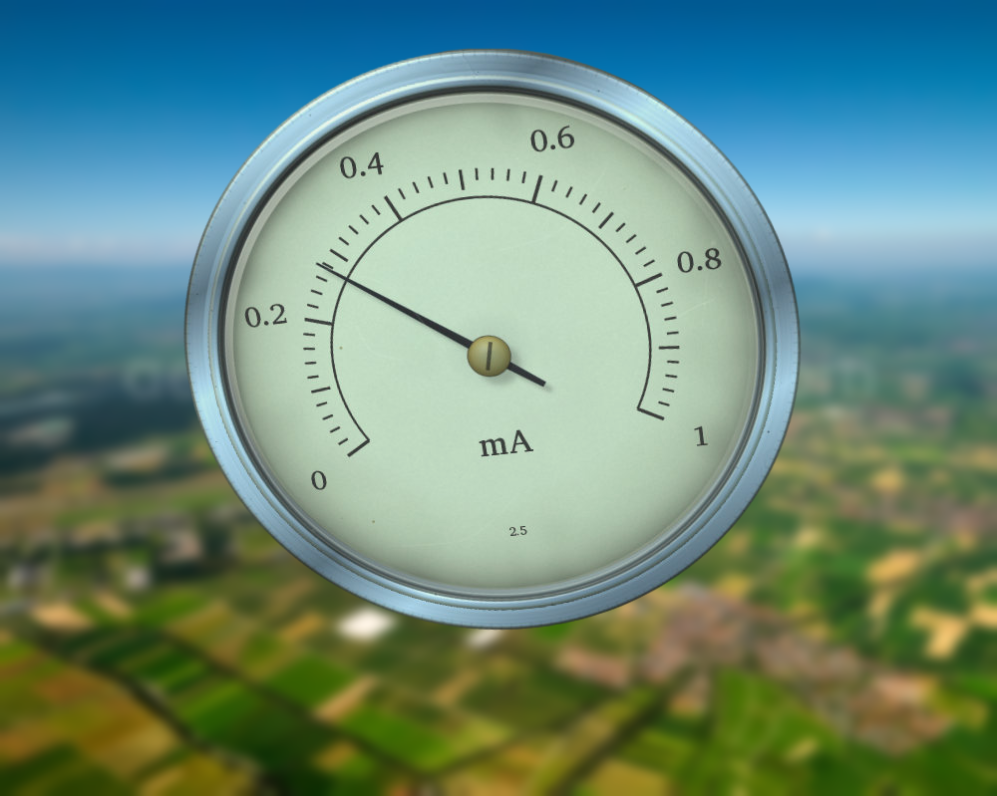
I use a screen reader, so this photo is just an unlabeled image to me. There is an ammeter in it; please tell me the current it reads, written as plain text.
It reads 0.28 mA
